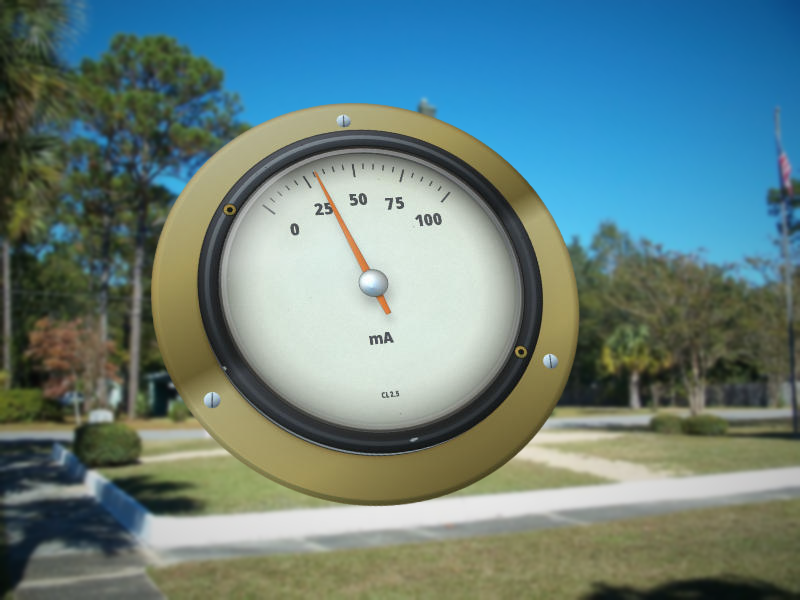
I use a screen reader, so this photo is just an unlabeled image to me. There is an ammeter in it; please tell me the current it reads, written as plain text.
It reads 30 mA
